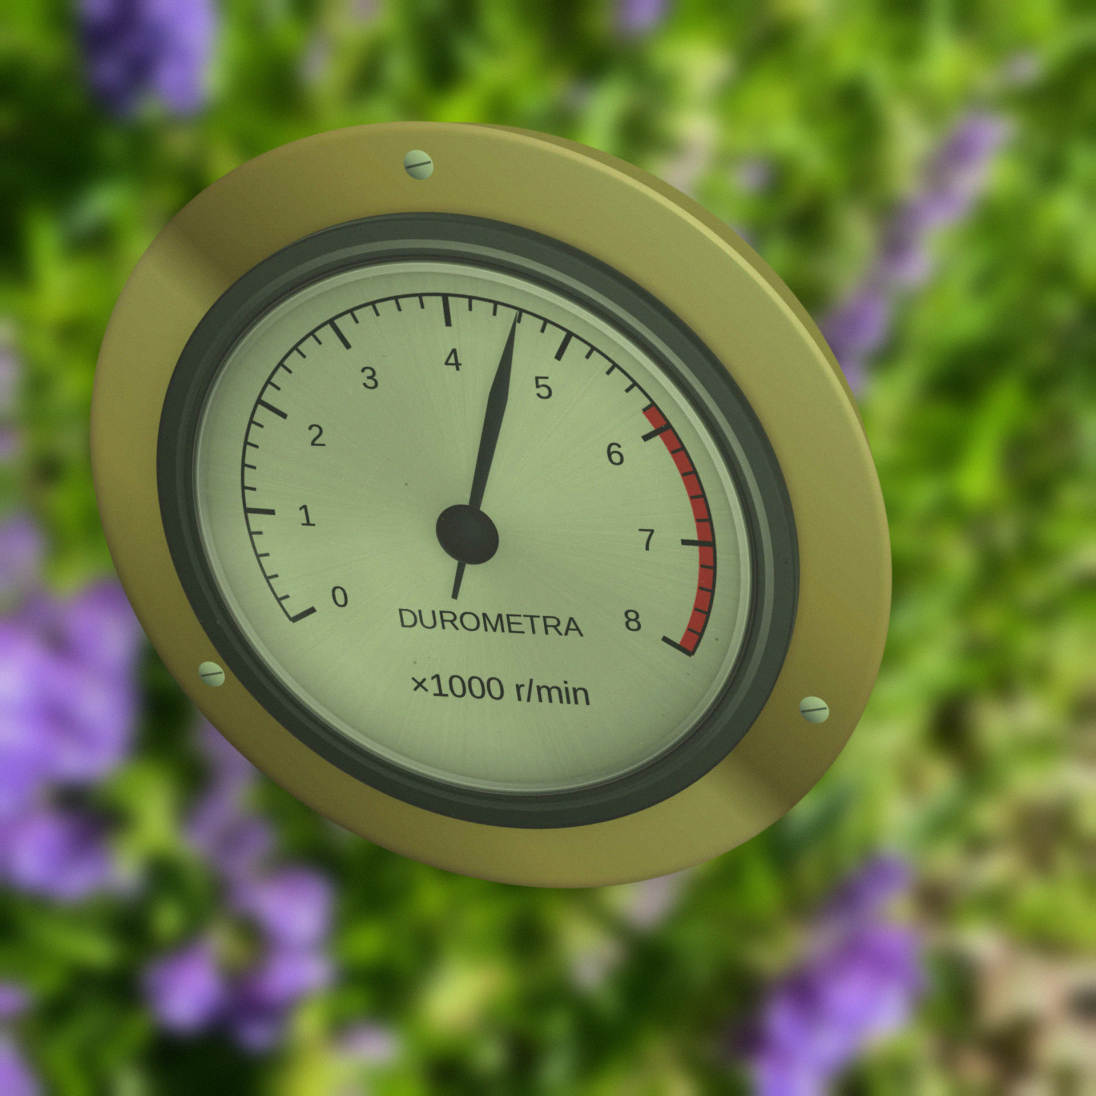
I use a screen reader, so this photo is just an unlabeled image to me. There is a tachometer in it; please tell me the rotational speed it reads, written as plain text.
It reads 4600 rpm
